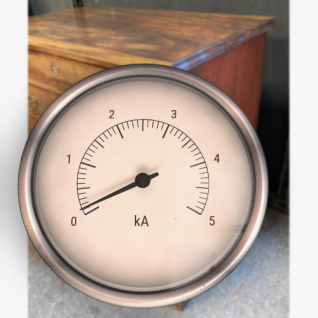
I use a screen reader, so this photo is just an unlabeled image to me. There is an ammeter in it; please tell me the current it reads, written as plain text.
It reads 0.1 kA
